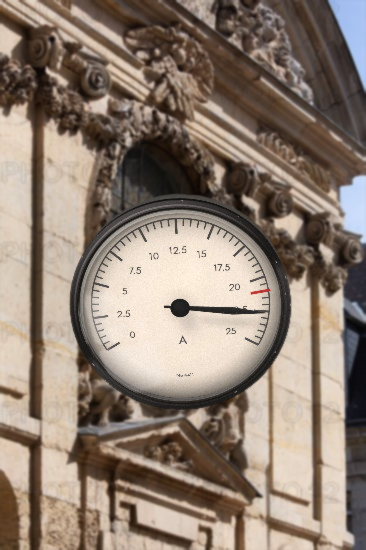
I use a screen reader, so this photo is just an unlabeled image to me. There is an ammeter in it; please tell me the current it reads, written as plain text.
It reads 22.5 A
